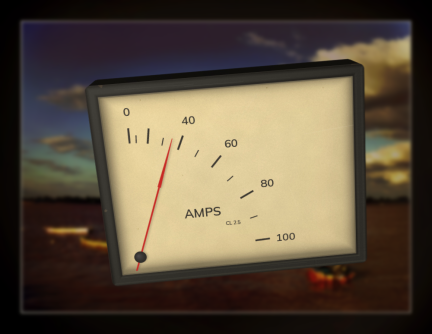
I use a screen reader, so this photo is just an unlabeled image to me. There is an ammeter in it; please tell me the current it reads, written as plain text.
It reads 35 A
